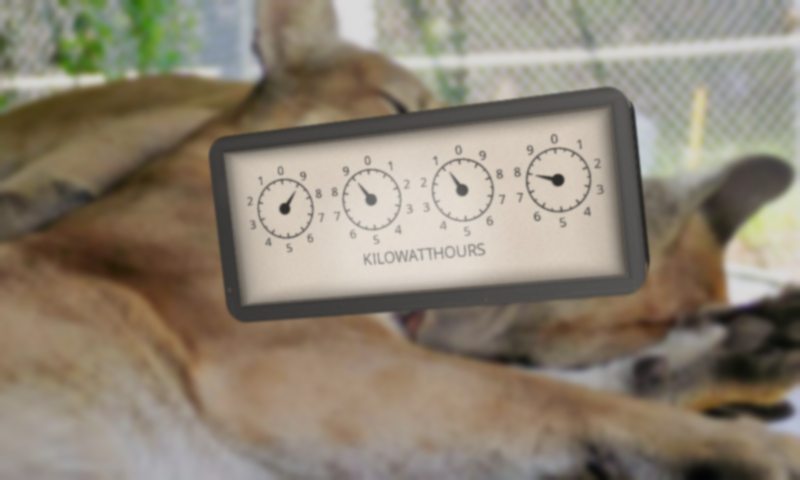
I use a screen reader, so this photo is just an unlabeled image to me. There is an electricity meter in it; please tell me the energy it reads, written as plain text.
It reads 8908 kWh
